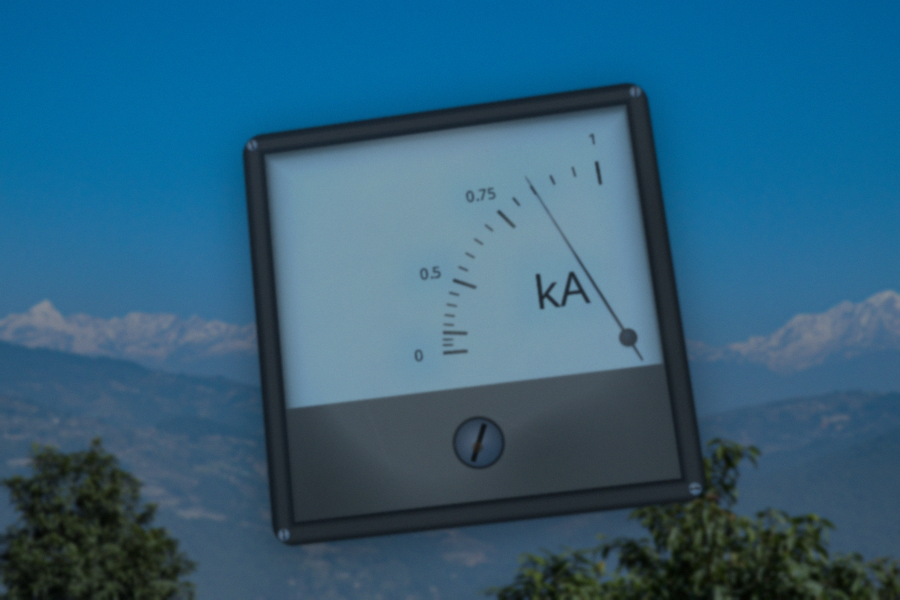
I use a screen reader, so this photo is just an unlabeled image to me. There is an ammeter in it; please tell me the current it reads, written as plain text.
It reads 0.85 kA
